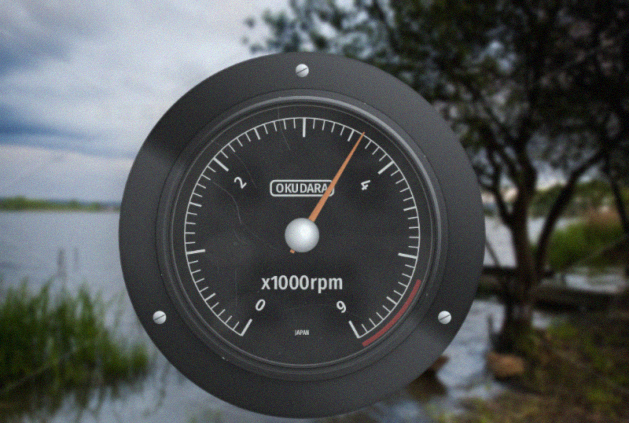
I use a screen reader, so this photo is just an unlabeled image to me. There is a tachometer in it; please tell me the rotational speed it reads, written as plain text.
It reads 3600 rpm
